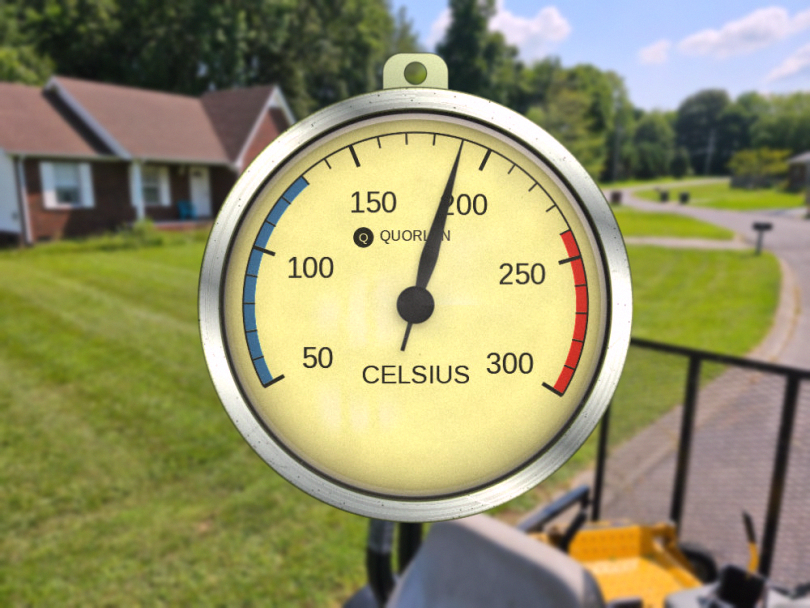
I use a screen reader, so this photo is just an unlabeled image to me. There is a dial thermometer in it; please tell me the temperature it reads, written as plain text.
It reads 190 °C
